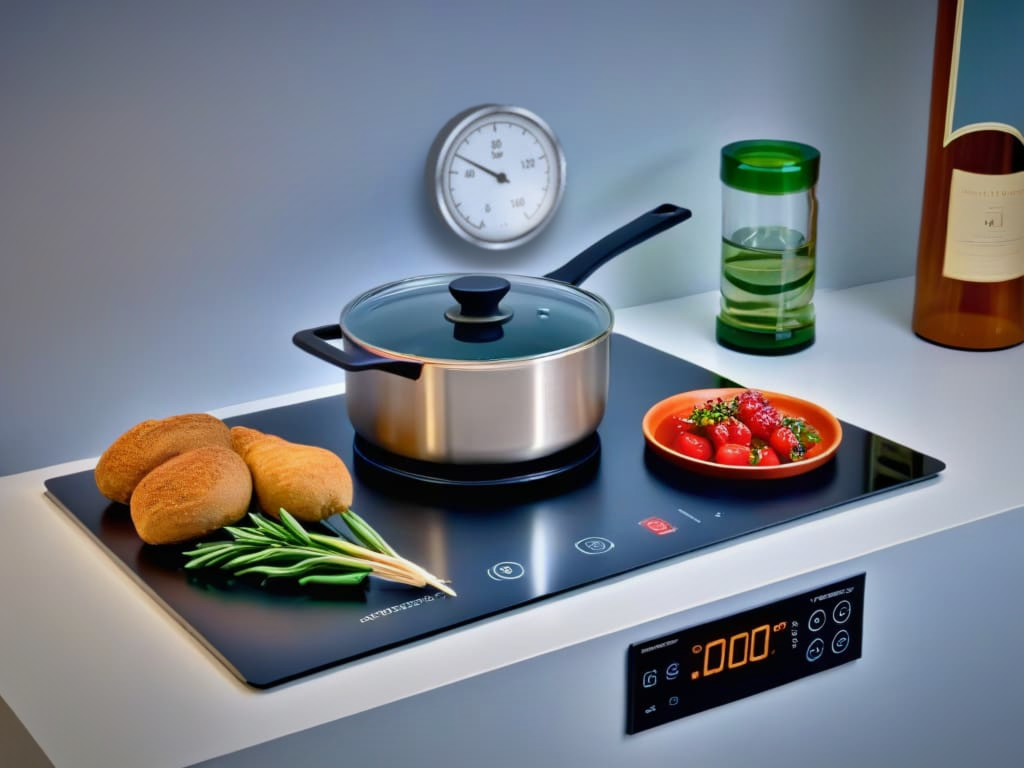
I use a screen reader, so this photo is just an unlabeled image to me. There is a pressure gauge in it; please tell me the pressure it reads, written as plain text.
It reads 50 bar
